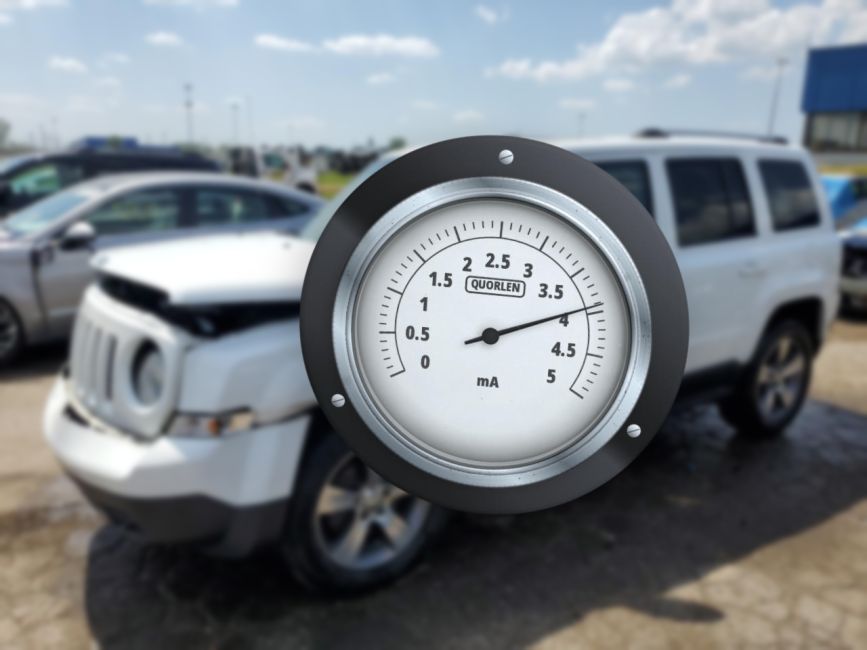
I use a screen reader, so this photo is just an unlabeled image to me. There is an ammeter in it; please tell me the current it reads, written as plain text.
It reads 3.9 mA
